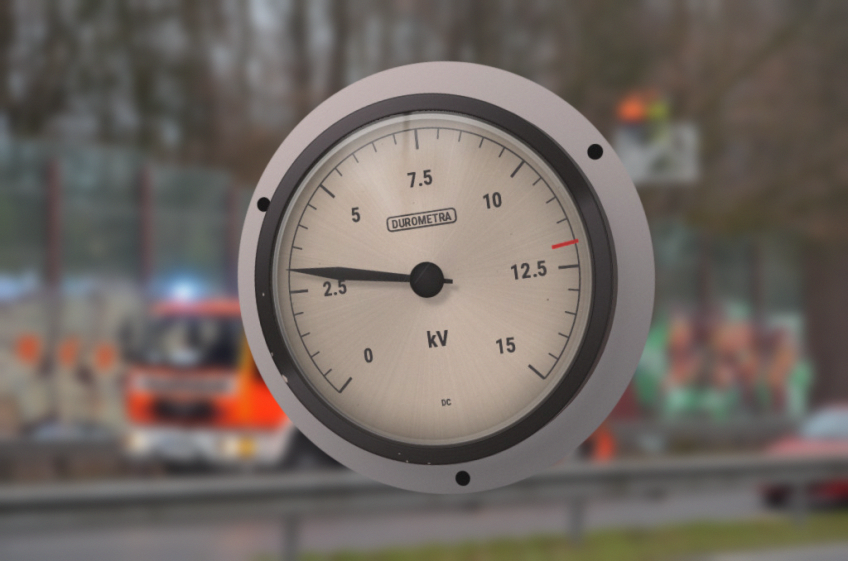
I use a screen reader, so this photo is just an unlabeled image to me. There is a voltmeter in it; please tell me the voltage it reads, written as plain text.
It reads 3 kV
